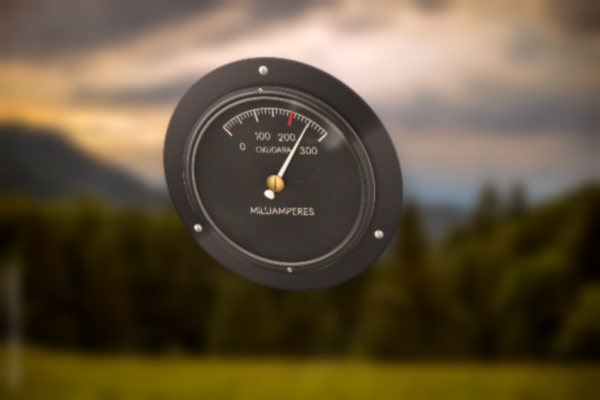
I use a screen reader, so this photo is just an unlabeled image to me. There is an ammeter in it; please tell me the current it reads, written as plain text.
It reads 250 mA
